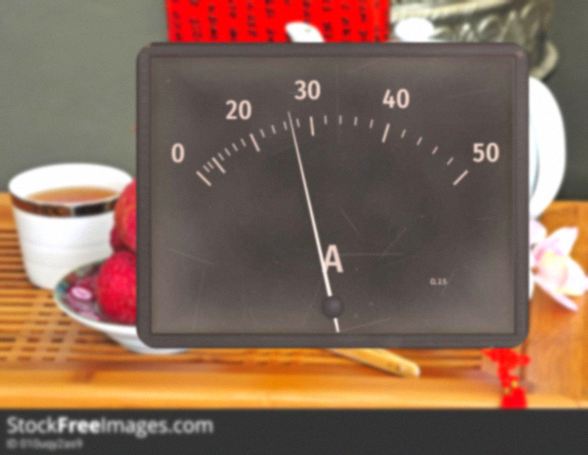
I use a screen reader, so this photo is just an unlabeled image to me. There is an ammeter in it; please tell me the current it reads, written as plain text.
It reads 27 A
